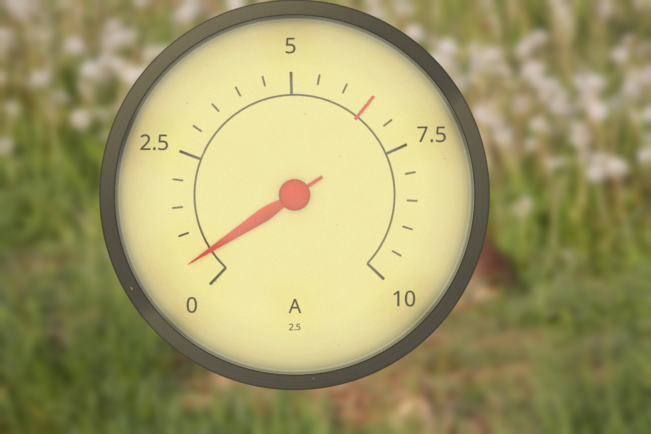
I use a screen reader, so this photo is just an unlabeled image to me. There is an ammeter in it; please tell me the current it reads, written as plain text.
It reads 0.5 A
